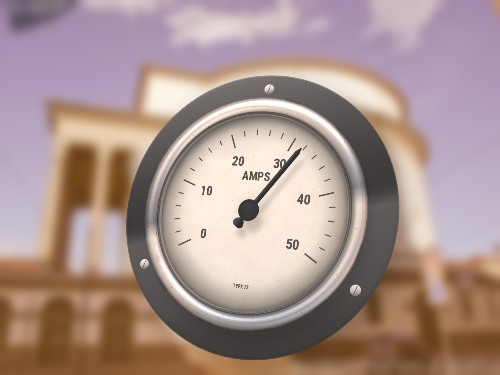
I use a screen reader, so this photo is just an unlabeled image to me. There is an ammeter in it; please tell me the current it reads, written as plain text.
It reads 32 A
